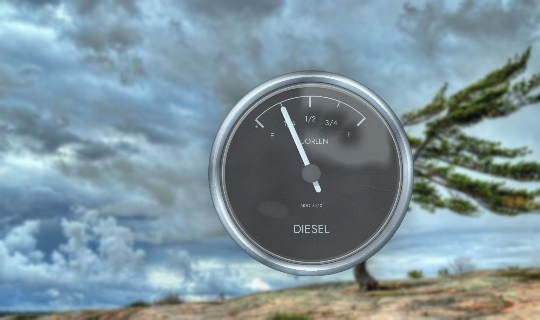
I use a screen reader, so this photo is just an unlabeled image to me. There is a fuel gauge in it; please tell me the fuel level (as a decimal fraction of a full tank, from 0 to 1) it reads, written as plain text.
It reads 0.25
